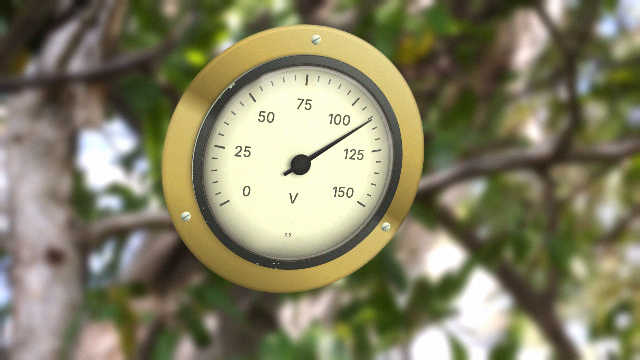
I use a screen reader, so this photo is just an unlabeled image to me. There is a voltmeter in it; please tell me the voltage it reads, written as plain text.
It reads 110 V
